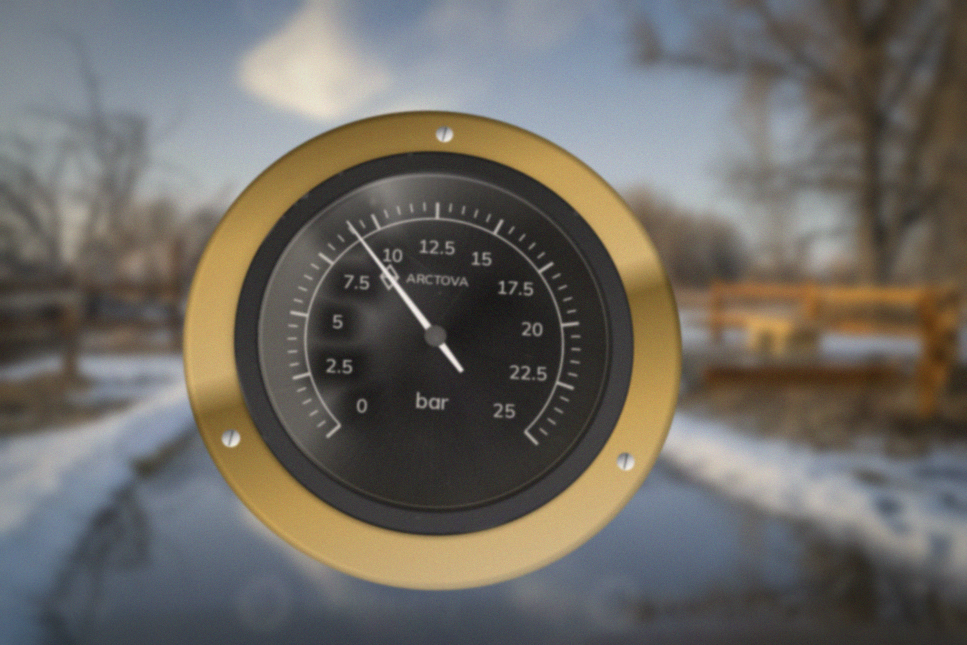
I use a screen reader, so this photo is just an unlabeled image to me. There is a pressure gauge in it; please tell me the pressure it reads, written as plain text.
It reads 9 bar
